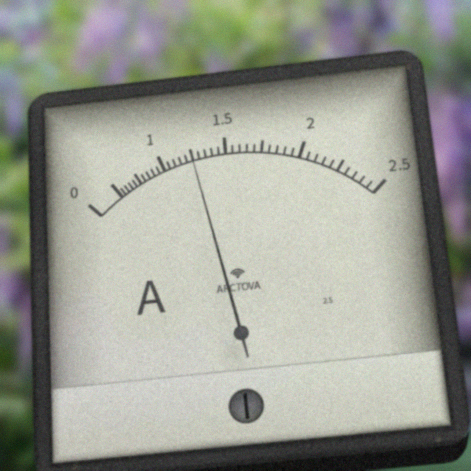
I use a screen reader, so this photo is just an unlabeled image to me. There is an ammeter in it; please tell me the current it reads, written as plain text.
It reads 1.25 A
